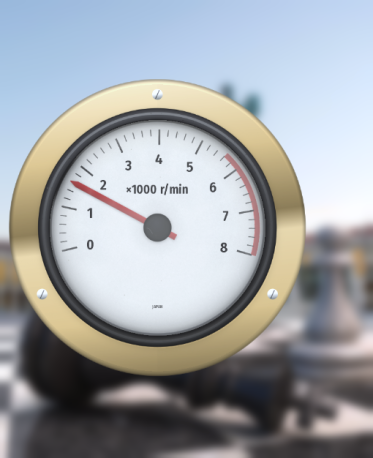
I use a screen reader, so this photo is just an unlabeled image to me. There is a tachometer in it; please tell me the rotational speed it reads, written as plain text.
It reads 1600 rpm
